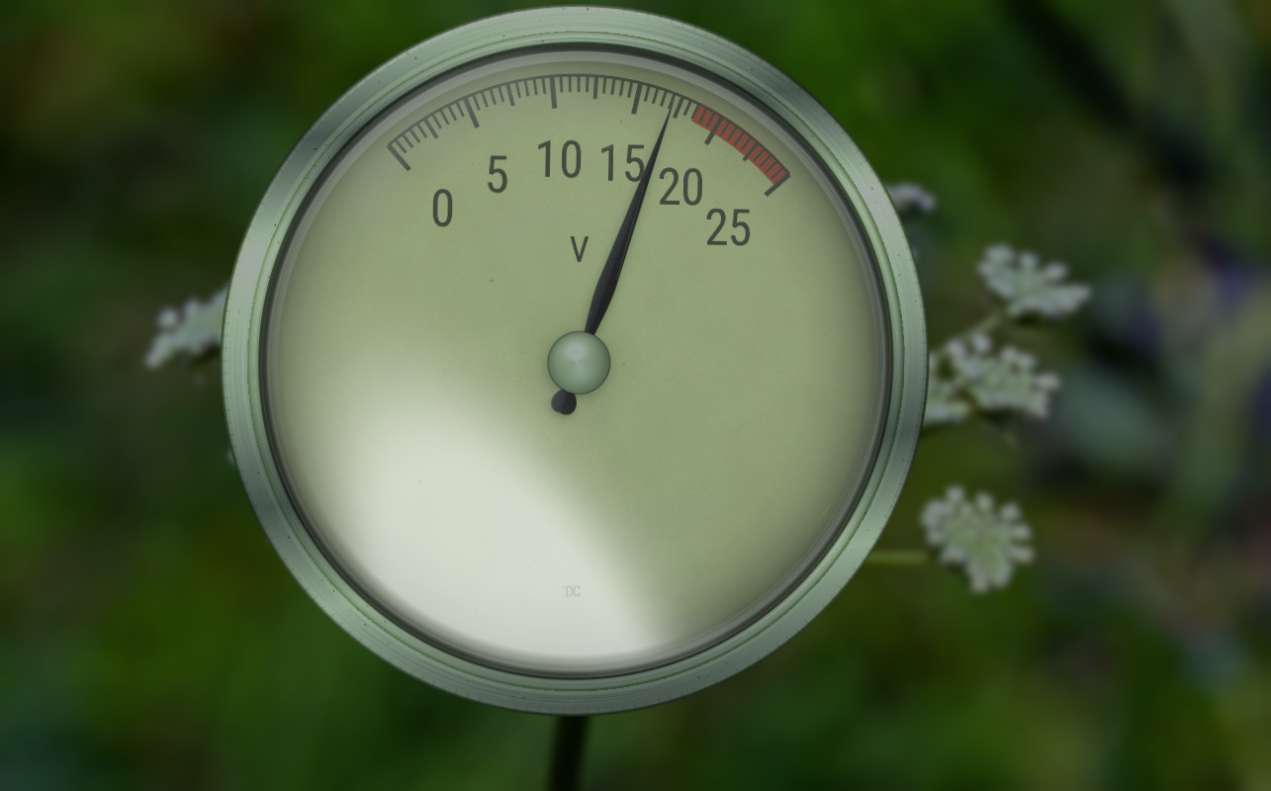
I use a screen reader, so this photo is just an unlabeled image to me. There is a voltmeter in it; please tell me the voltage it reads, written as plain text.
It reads 17 V
